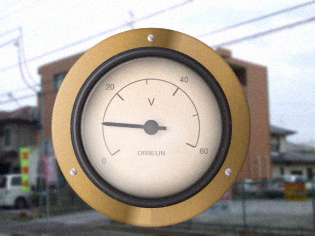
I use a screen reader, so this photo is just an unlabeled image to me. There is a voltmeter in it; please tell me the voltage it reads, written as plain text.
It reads 10 V
